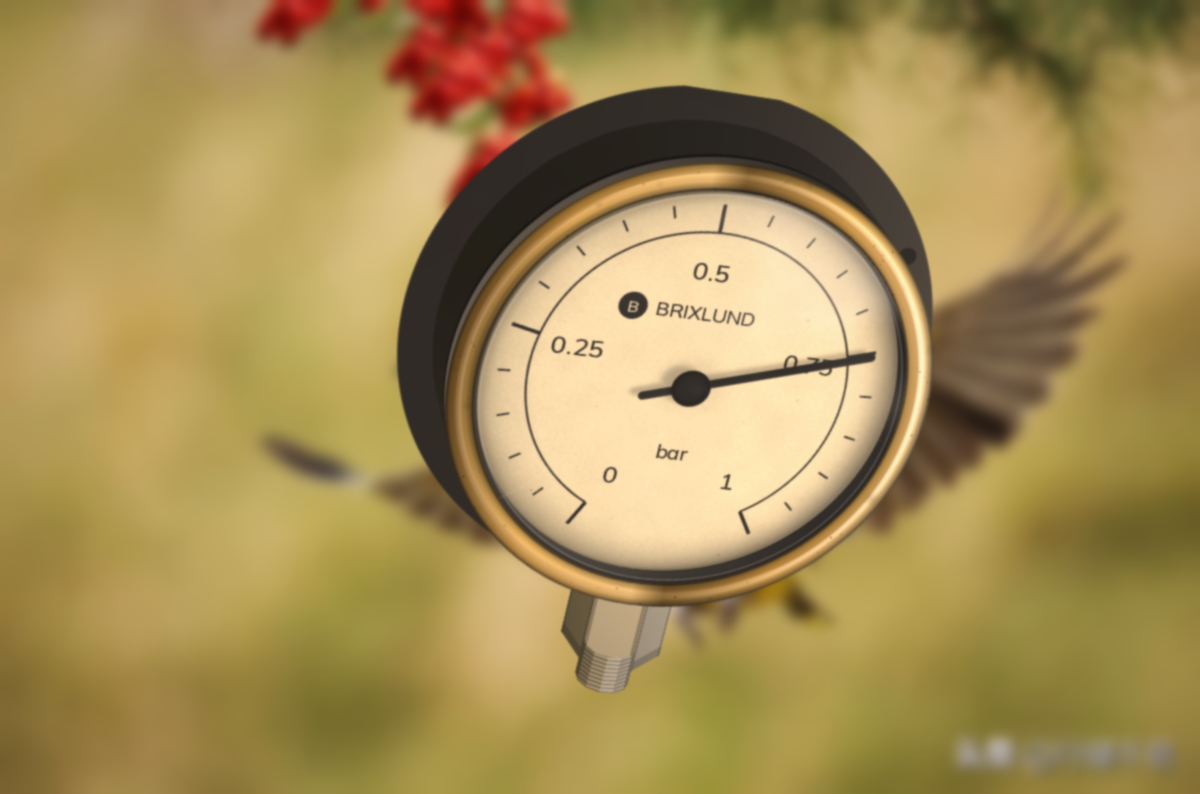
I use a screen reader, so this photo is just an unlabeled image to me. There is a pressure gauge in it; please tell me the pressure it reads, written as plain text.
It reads 0.75 bar
